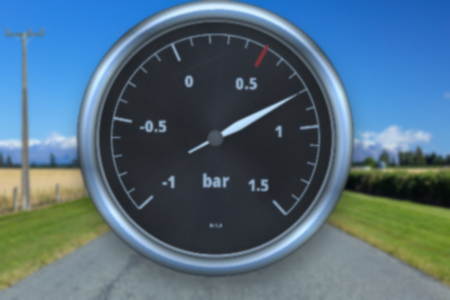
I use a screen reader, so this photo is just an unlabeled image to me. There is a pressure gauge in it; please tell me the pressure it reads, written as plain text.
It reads 0.8 bar
